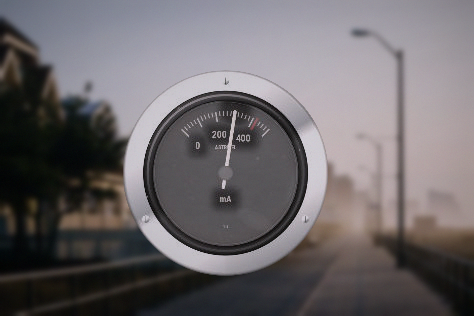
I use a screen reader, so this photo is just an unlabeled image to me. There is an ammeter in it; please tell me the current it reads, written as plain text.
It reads 300 mA
